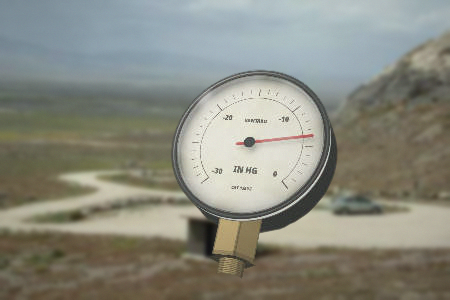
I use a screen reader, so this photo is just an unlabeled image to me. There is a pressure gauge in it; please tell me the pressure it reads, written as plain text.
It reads -6 inHg
